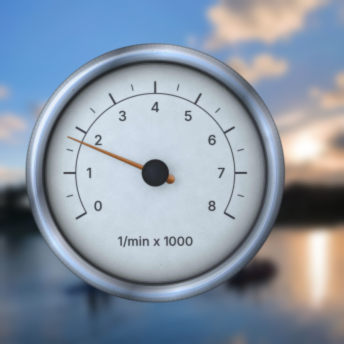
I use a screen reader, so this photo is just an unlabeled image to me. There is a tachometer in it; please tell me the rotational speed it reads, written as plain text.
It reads 1750 rpm
